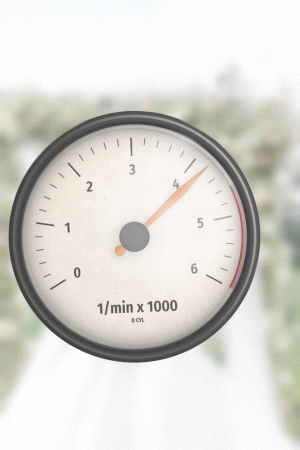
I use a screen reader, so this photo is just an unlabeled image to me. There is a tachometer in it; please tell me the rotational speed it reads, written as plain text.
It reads 4200 rpm
